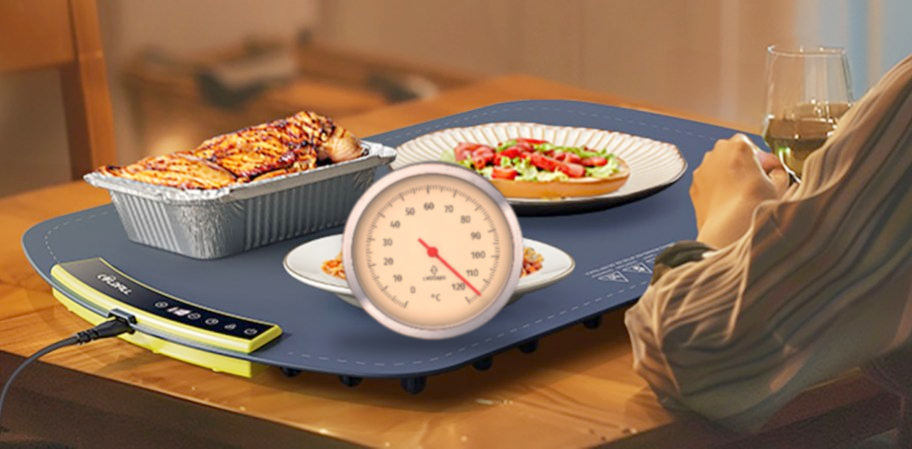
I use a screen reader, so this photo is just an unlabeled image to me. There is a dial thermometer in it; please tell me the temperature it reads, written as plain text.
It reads 115 °C
